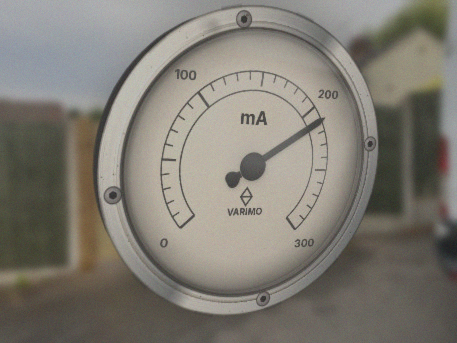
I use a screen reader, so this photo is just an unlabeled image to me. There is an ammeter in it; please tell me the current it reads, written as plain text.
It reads 210 mA
